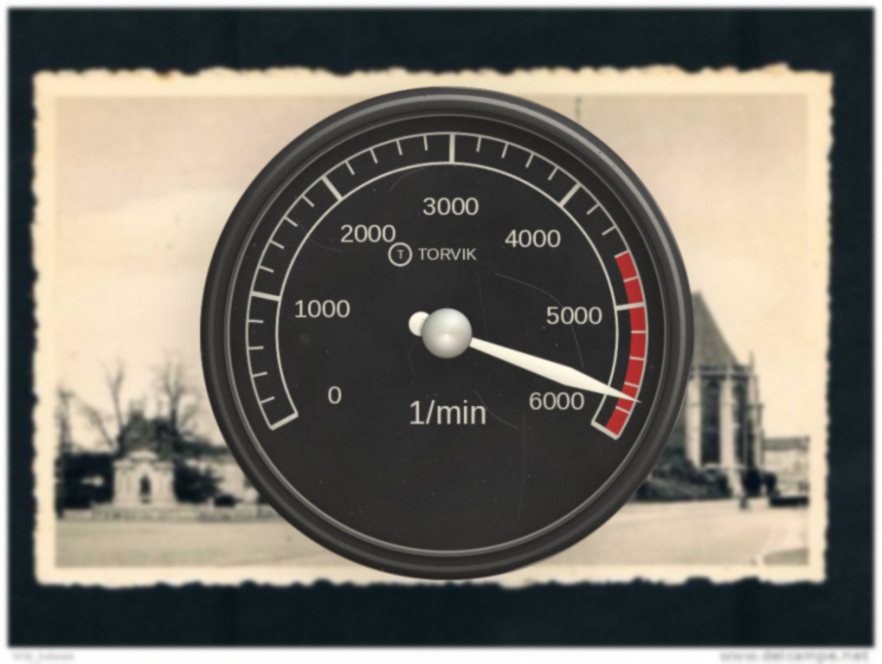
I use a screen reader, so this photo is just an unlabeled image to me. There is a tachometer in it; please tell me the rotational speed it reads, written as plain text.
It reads 5700 rpm
